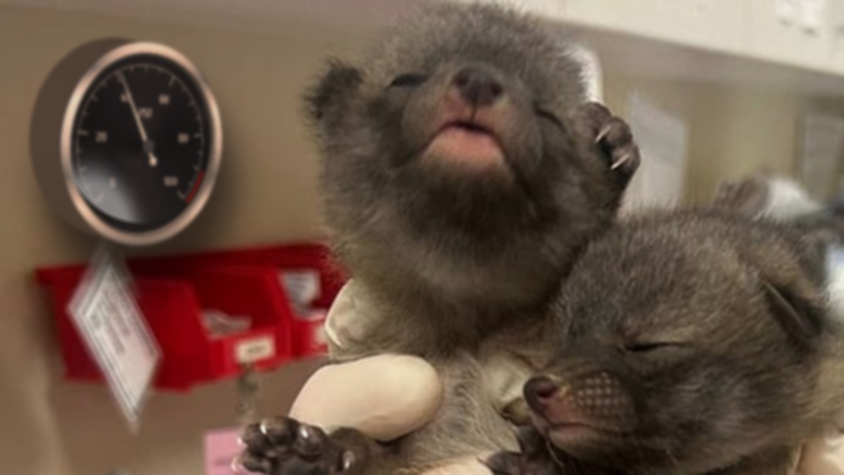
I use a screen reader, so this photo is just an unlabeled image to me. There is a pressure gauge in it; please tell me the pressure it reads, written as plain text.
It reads 40 psi
